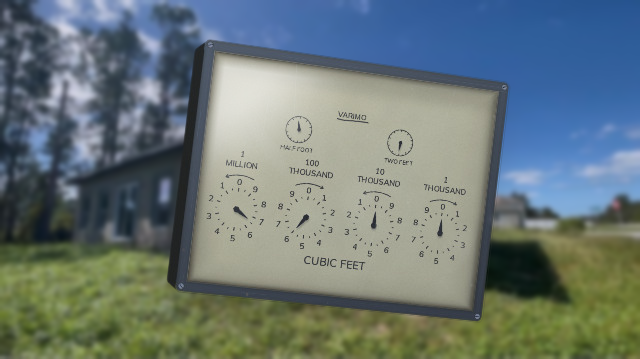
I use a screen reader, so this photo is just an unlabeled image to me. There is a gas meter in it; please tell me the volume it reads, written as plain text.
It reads 660000 ft³
